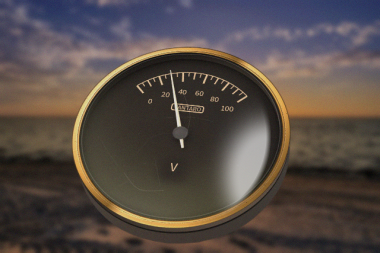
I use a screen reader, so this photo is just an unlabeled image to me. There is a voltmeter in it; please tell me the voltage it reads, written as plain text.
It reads 30 V
